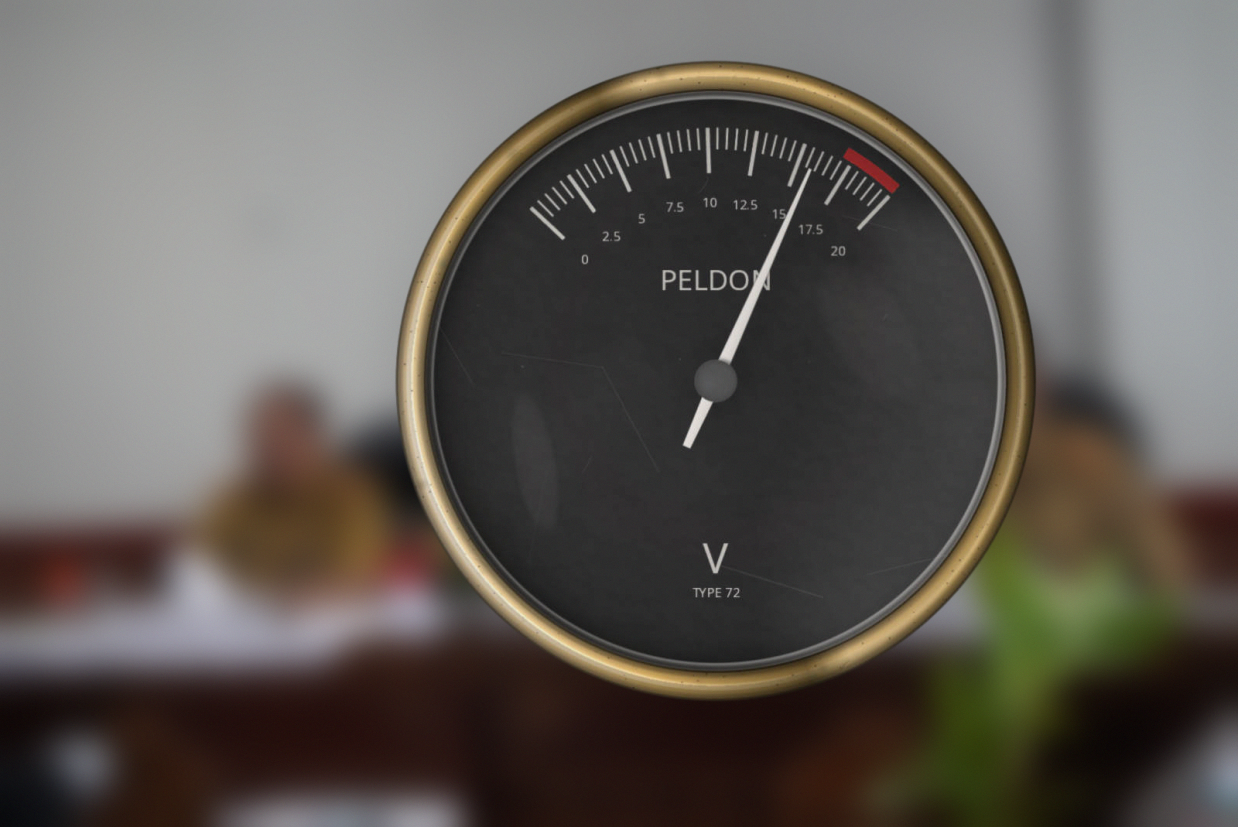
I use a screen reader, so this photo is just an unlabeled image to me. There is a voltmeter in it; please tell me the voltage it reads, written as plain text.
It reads 15.75 V
